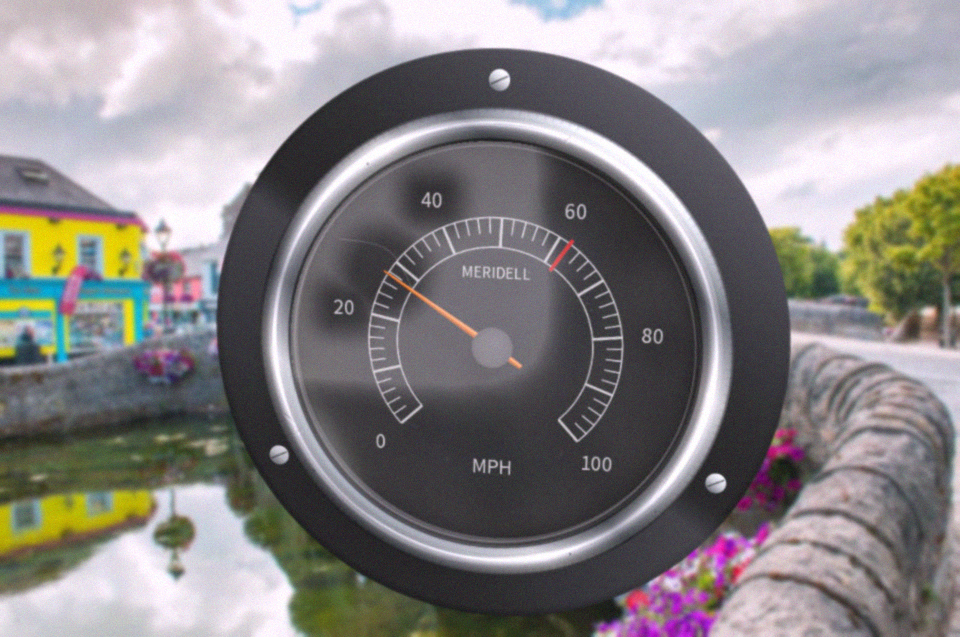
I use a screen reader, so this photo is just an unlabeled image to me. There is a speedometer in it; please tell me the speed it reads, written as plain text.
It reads 28 mph
